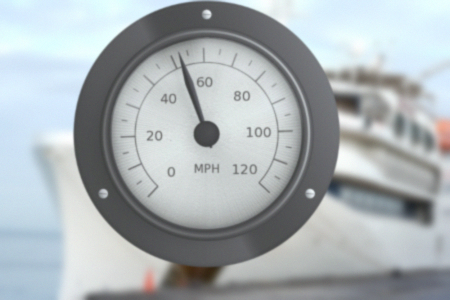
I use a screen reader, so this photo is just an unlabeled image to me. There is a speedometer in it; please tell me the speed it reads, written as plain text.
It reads 52.5 mph
